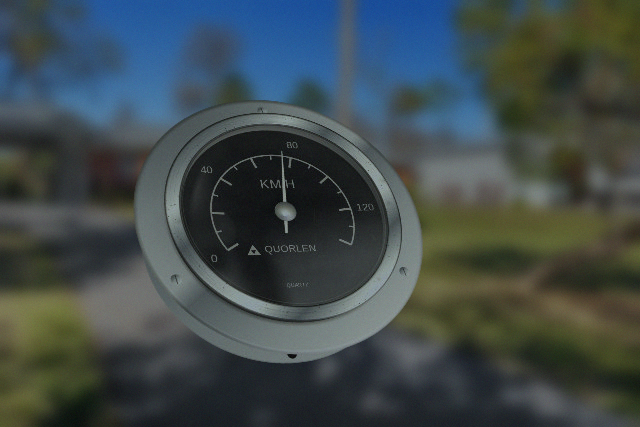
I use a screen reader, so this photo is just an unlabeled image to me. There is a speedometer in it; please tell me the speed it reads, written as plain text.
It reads 75 km/h
